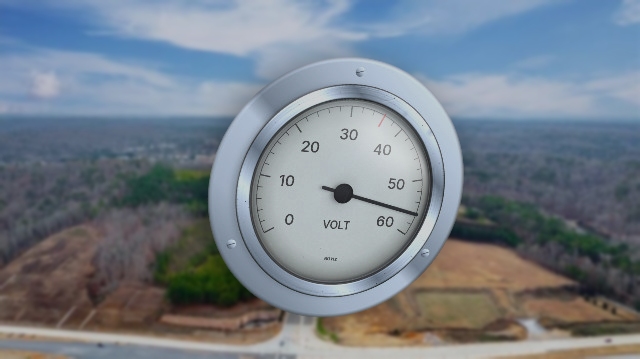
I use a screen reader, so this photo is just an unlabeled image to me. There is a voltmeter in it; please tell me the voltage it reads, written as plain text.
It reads 56 V
